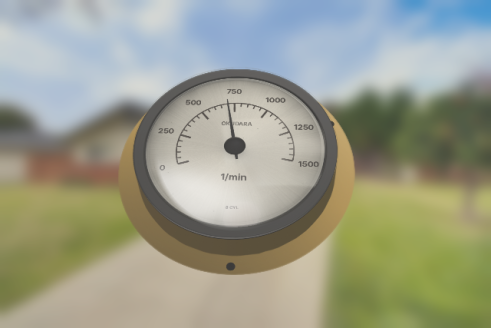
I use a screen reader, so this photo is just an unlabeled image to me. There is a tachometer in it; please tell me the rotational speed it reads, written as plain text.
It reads 700 rpm
